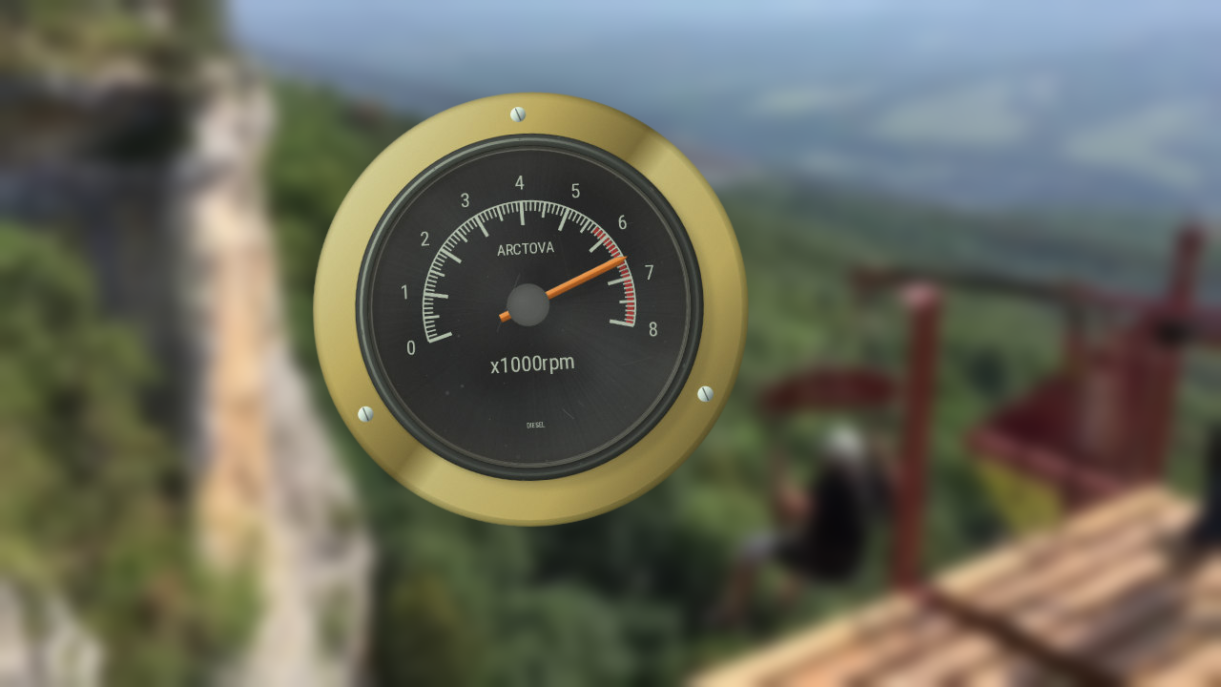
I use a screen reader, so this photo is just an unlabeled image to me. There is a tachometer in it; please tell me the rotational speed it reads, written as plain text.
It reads 6600 rpm
